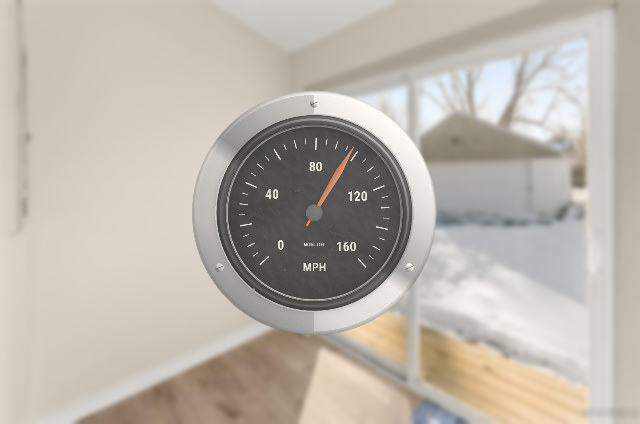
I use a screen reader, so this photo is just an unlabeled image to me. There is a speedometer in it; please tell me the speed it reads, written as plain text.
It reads 97.5 mph
